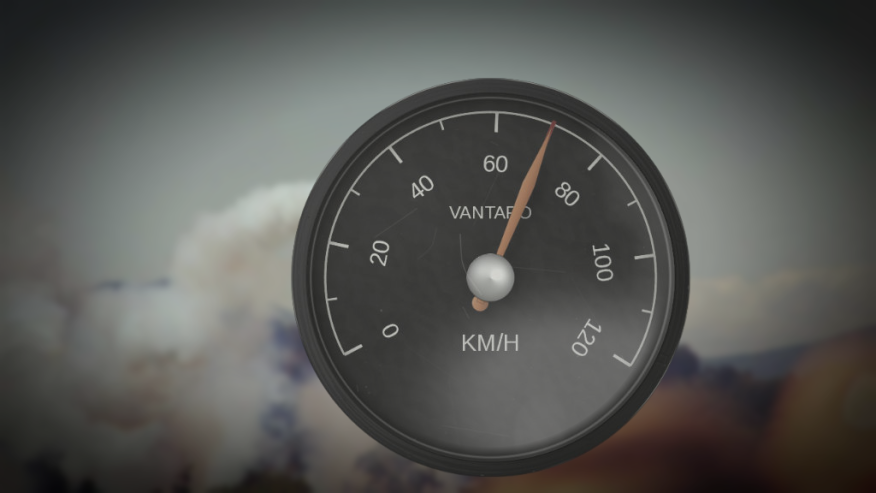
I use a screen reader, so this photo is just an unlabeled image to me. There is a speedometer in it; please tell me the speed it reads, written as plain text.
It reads 70 km/h
